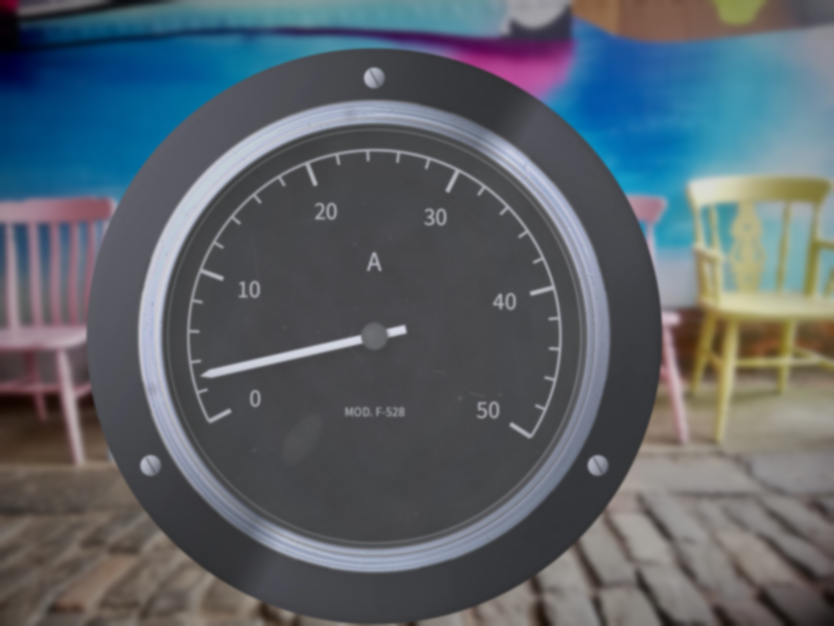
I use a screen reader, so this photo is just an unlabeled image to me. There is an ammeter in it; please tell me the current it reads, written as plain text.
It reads 3 A
